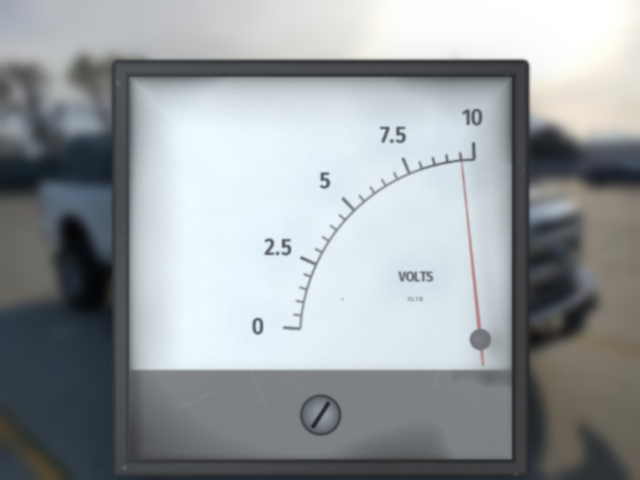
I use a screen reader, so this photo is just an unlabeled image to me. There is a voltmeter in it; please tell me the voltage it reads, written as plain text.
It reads 9.5 V
